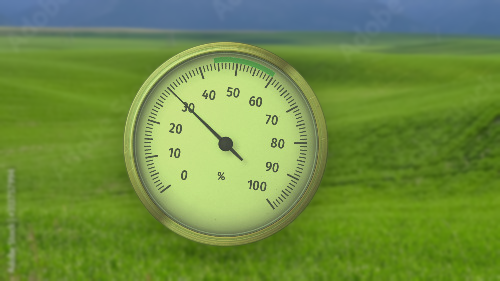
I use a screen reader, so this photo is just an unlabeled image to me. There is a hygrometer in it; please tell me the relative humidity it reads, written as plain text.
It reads 30 %
